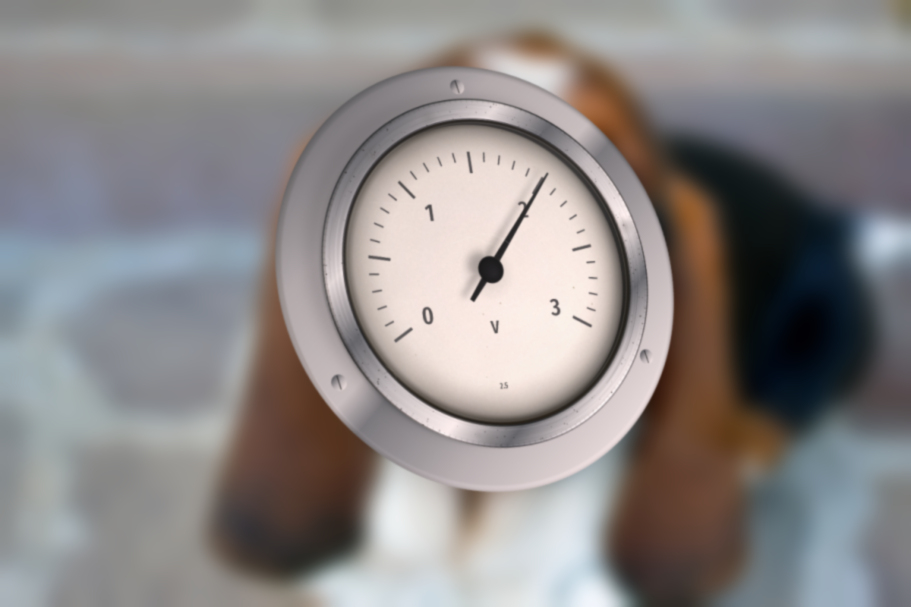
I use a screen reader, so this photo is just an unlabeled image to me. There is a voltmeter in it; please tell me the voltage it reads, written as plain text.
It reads 2 V
